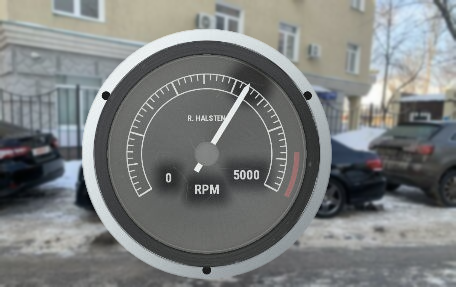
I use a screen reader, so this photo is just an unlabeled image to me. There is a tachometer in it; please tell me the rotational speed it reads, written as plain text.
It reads 3200 rpm
